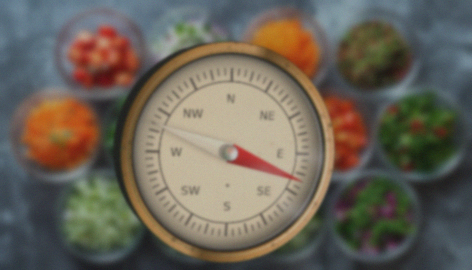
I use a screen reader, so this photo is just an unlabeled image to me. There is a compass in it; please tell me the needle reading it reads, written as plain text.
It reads 110 °
